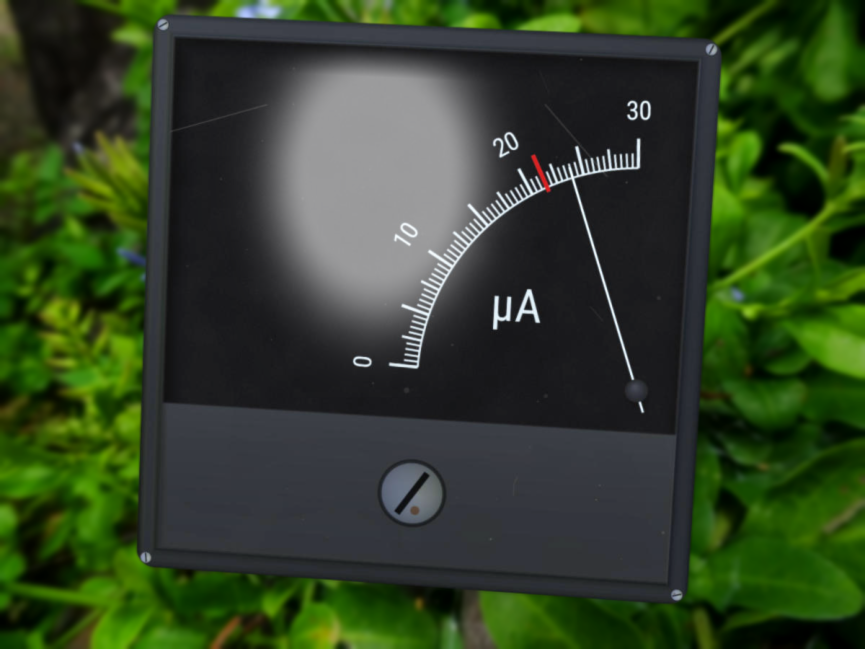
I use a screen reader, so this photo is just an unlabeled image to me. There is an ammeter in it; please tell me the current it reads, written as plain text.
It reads 24 µA
